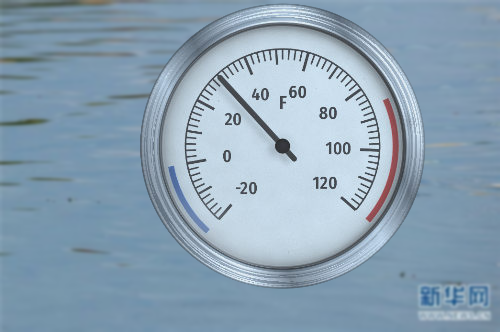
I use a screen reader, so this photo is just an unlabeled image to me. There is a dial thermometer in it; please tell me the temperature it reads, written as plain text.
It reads 30 °F
